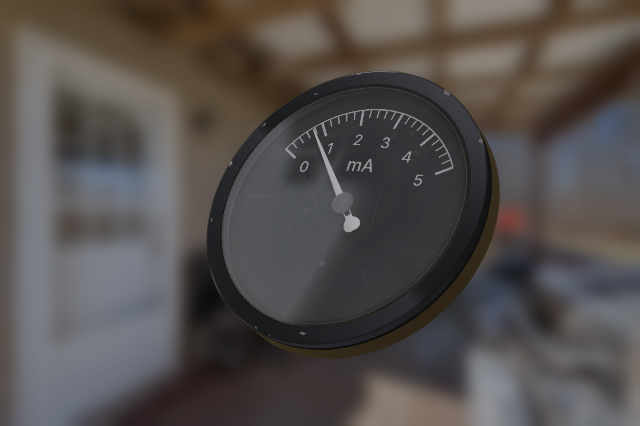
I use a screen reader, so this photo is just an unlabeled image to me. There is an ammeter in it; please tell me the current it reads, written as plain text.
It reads 0.8 mA
